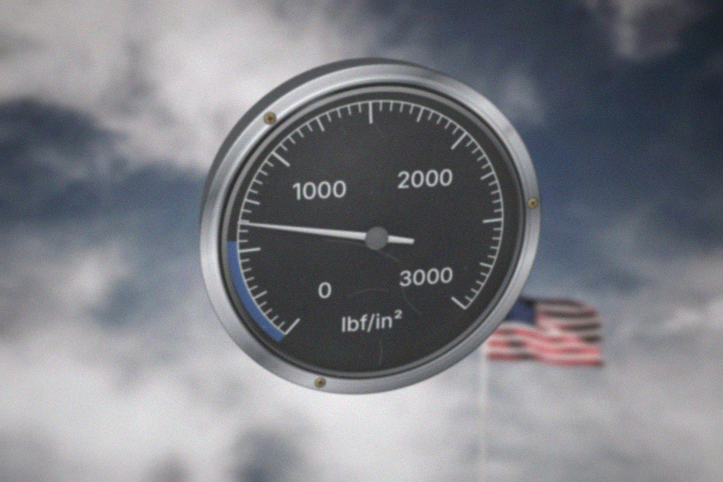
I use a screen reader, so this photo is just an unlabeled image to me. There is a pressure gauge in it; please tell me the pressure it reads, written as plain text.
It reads 650 psi
